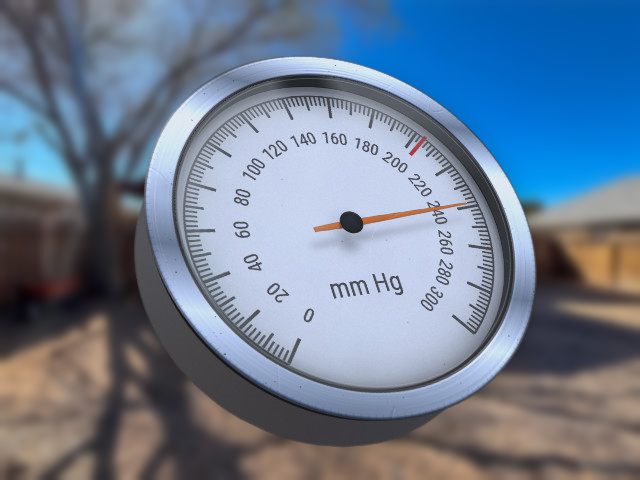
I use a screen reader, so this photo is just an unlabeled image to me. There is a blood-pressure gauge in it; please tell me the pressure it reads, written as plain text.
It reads 240 mmHg
